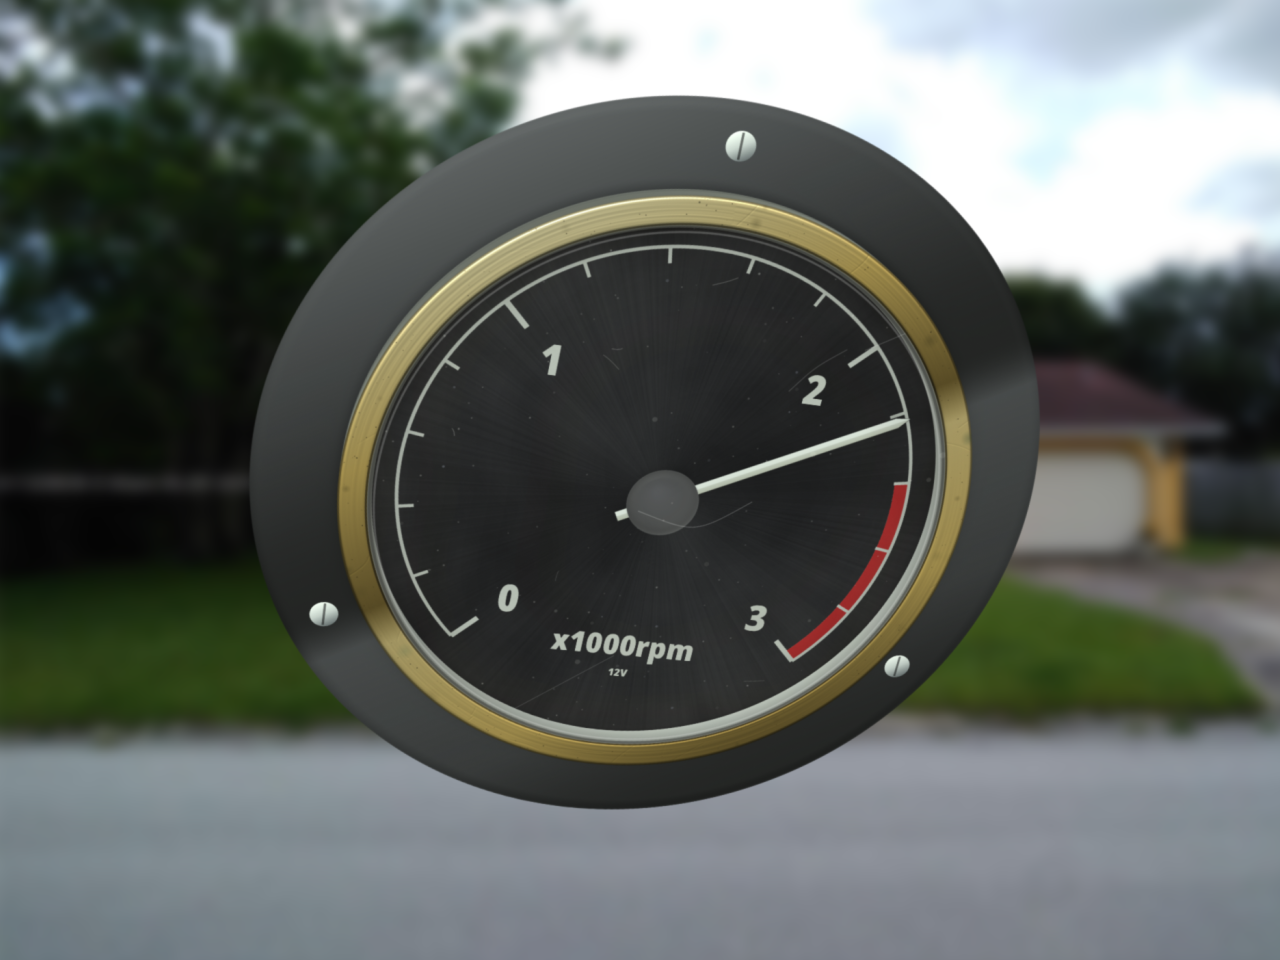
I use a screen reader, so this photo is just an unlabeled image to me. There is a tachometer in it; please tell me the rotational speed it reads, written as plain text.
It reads 2200 rpm
